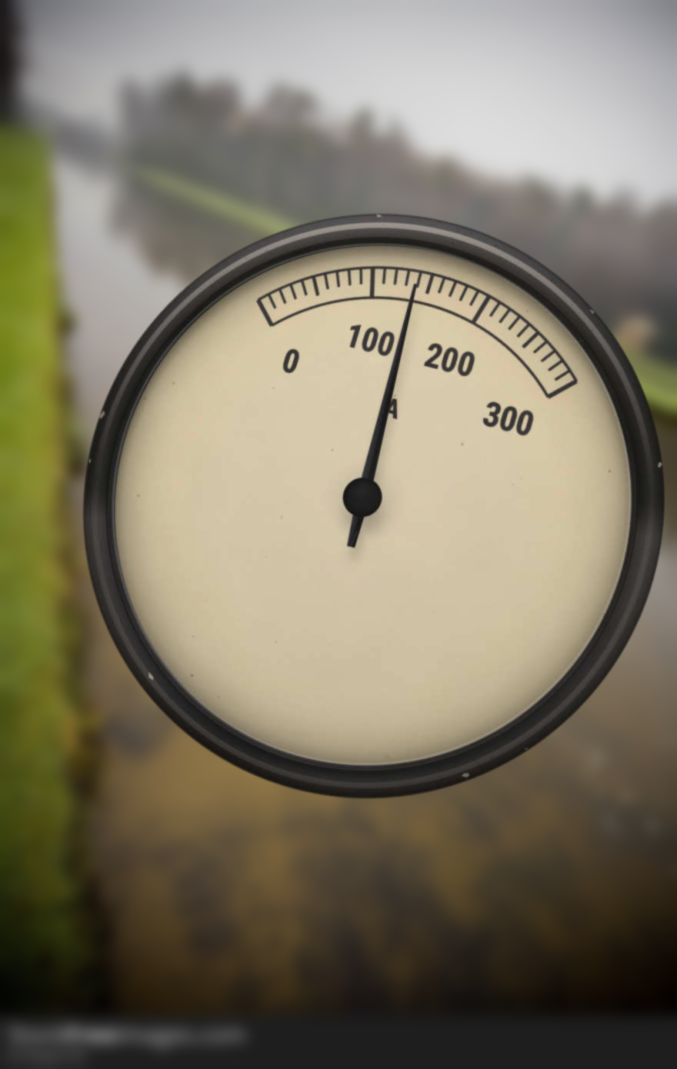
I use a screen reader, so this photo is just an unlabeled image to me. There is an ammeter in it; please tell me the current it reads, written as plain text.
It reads 140 A
